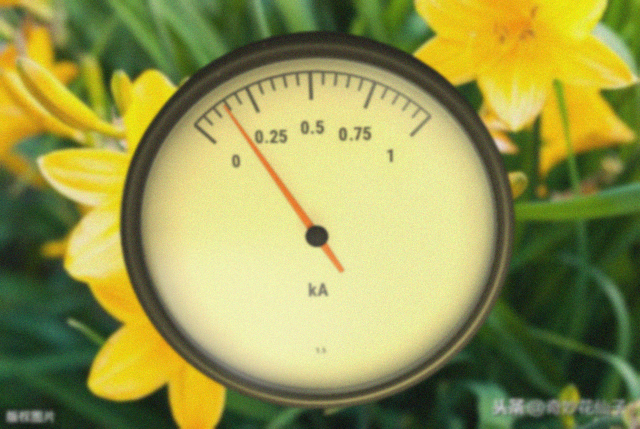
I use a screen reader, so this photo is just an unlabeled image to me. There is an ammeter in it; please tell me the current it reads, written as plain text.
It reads 0.15 kA
